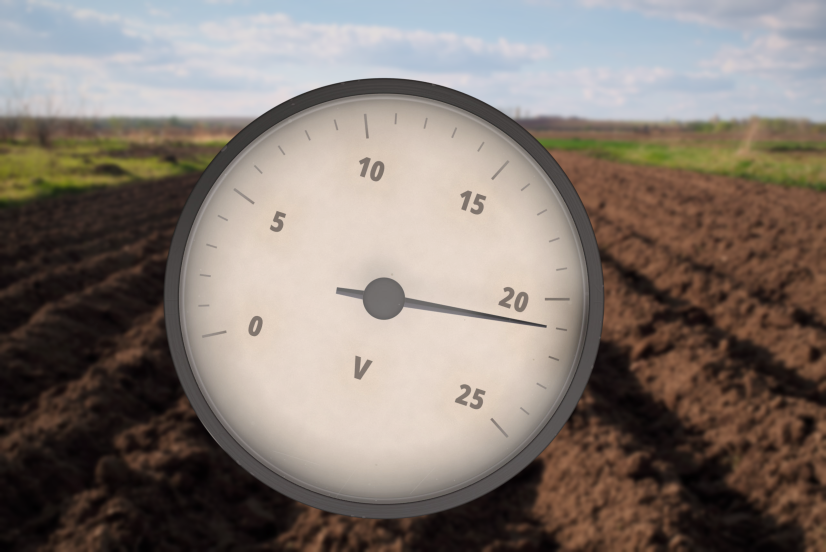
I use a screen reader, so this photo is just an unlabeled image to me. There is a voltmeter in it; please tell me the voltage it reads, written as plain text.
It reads 21 V
